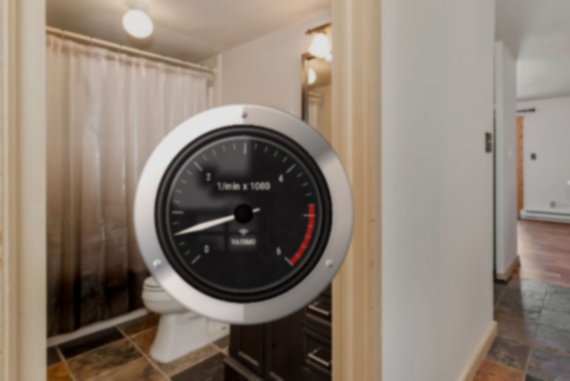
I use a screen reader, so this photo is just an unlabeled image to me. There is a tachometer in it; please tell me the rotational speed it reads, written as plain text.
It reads 600 rpm
